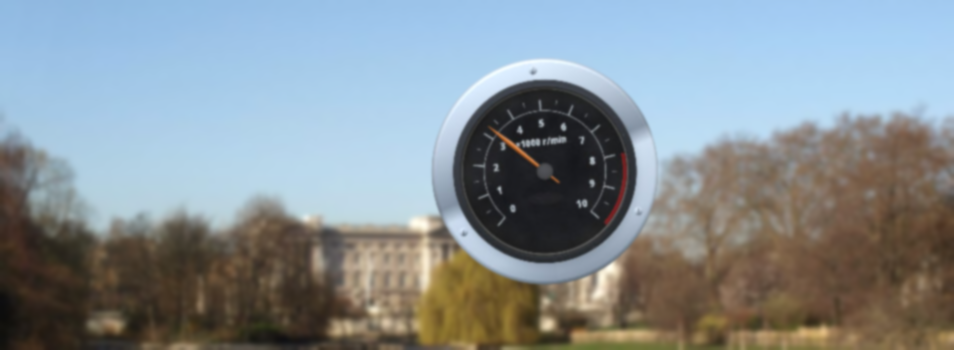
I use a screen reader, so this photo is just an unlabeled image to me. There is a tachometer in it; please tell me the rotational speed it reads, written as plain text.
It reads 3250 rpm
